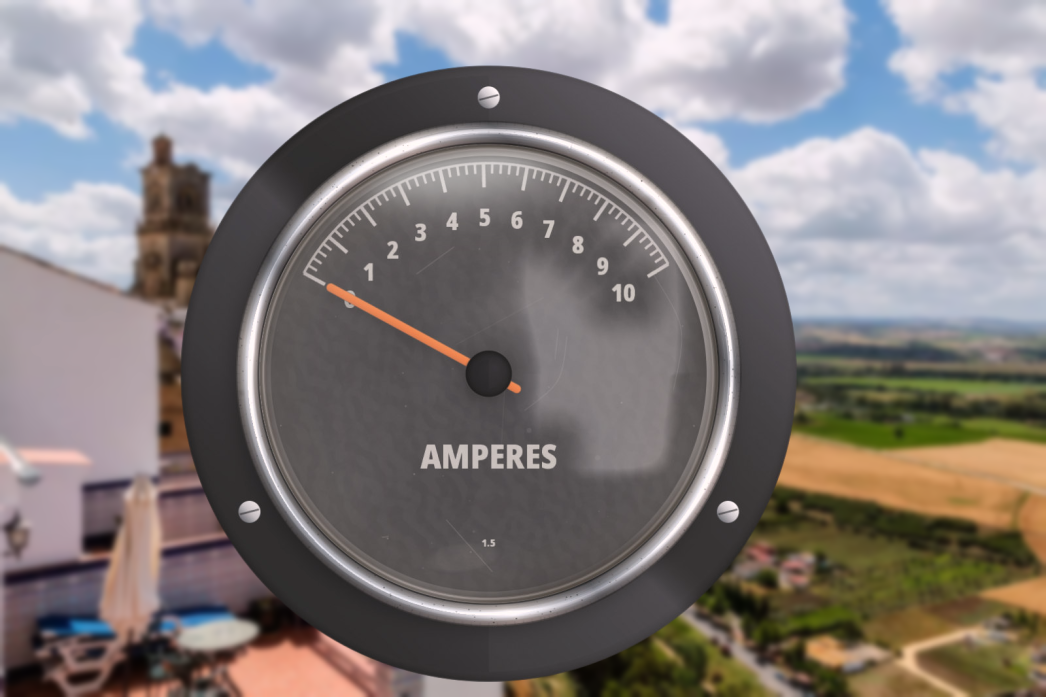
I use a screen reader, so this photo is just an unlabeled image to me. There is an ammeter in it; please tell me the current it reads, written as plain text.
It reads 0 A
